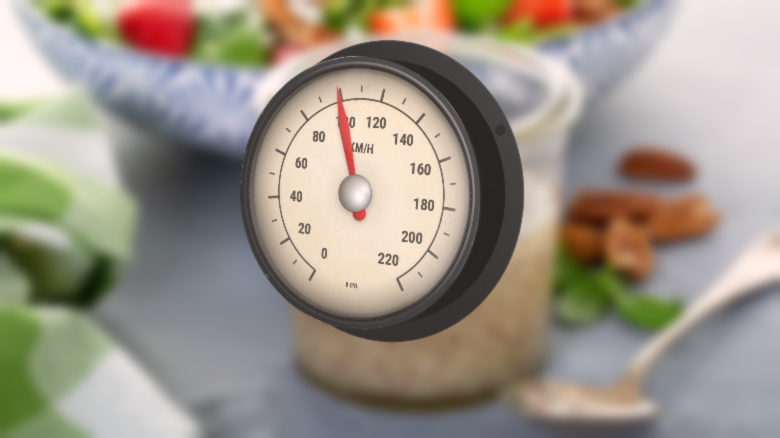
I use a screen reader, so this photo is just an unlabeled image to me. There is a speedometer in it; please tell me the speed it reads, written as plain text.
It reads 100 km/h
